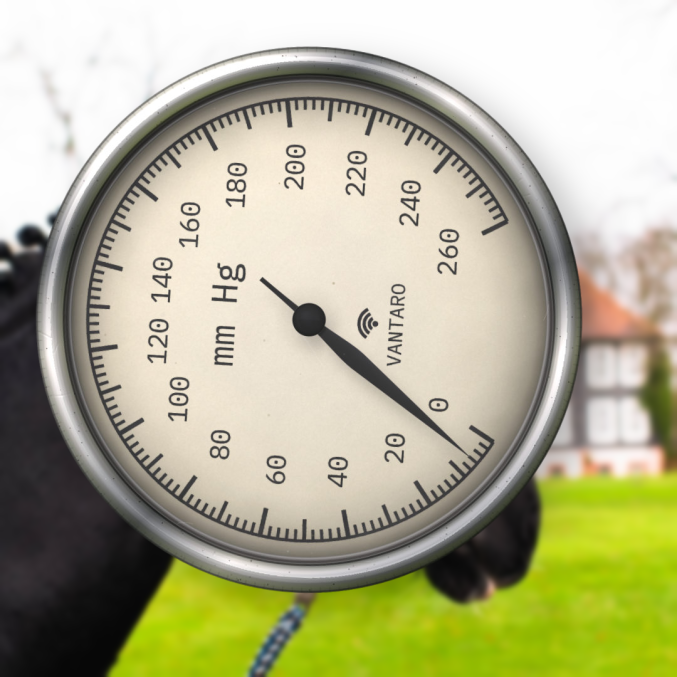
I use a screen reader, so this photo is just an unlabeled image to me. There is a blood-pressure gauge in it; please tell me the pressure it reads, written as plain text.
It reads 6 mmHg
